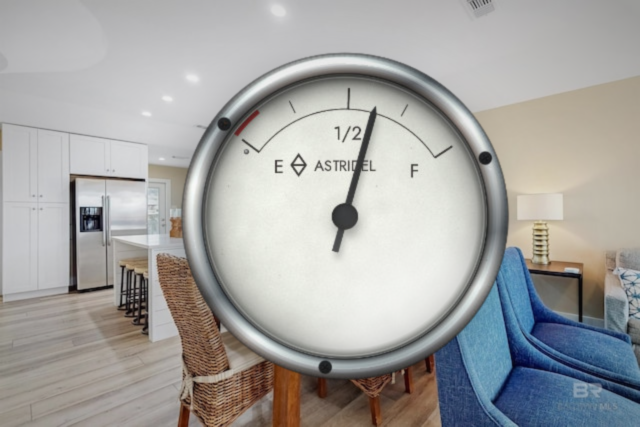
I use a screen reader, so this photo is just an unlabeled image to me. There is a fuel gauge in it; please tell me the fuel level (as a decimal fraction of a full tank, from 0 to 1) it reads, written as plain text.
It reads 0.625
